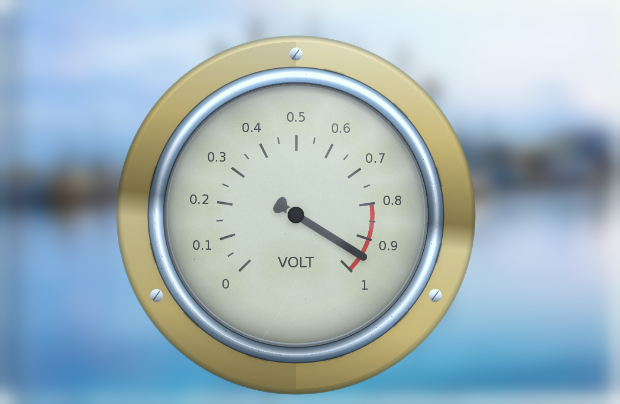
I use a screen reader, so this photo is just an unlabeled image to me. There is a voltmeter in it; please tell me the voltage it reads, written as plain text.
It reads 0.95 V
